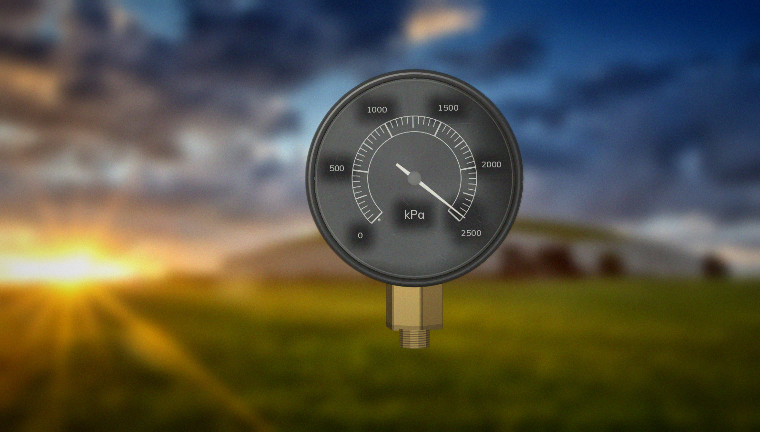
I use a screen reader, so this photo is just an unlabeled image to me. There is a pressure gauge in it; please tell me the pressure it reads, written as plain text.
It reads 2450 kPa
